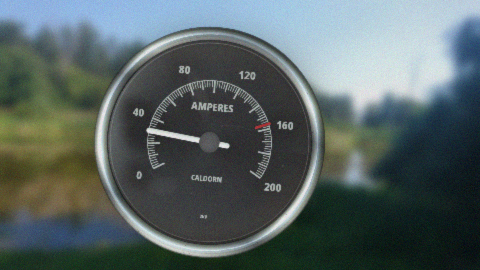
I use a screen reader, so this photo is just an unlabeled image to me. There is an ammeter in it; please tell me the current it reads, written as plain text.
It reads 30 A
